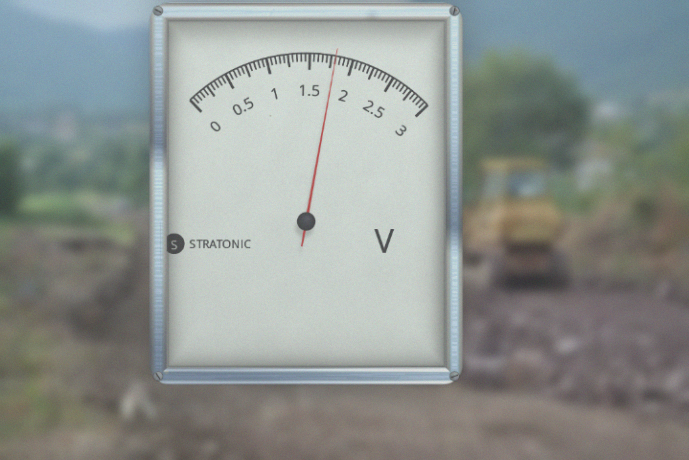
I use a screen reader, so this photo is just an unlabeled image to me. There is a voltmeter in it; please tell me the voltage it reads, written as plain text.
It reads 1.8 V
